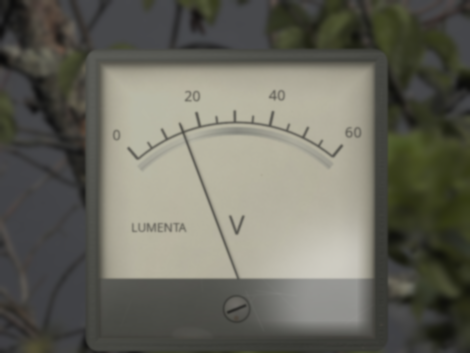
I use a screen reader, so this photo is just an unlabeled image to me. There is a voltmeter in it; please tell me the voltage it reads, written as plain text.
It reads 15 V
